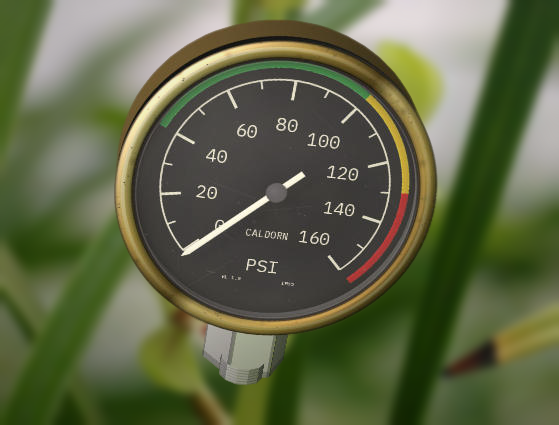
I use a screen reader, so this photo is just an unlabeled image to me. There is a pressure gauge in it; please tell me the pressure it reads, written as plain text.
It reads 0 psi
